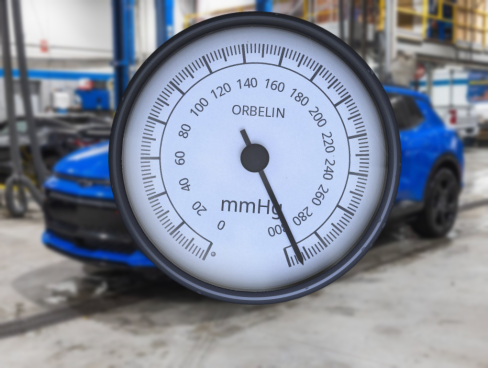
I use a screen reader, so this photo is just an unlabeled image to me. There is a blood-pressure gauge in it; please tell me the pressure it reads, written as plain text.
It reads 294 mmHg
